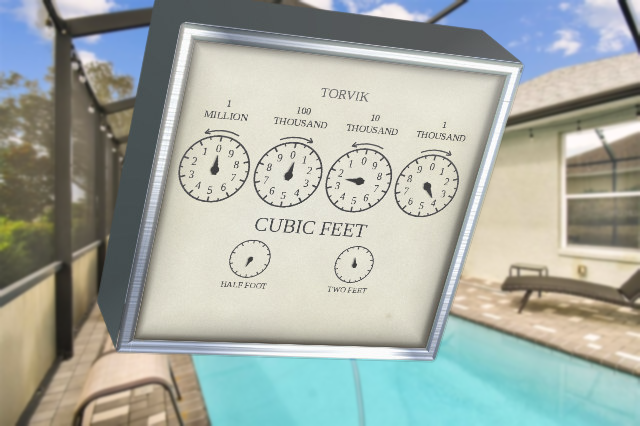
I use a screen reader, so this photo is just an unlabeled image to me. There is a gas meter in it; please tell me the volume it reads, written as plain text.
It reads 2400 ft³
